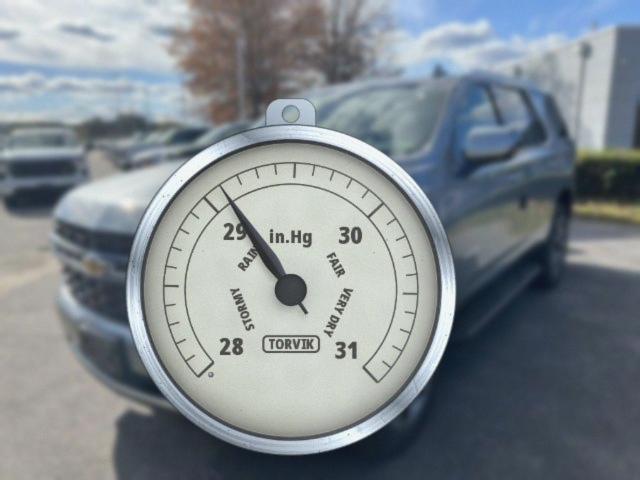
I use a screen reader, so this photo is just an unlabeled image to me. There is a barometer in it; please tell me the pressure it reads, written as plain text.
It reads 29.1 inHg
